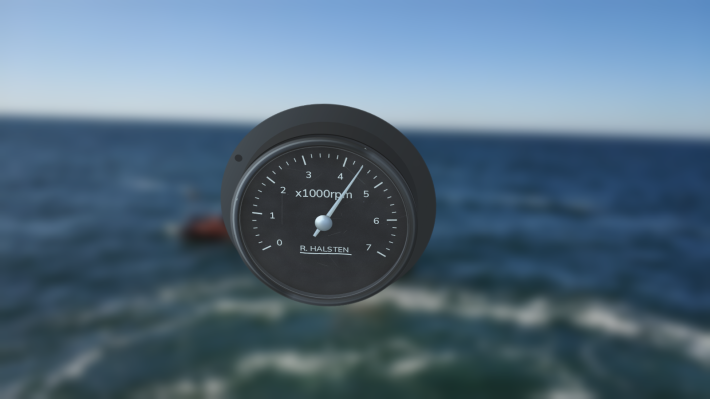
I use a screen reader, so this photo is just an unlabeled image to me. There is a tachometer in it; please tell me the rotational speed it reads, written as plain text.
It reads 4400 rpm
